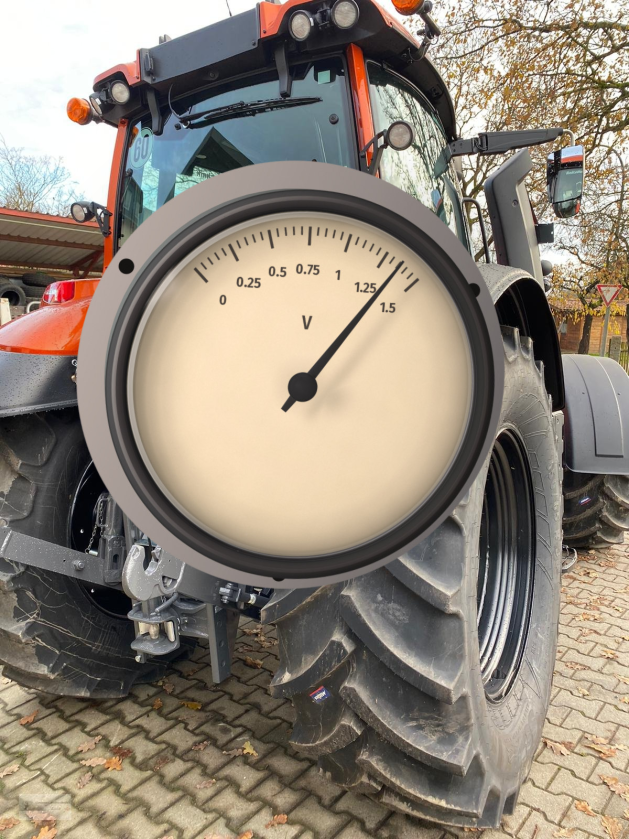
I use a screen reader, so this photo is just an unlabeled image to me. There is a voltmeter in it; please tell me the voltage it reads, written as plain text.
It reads 1.35 V
